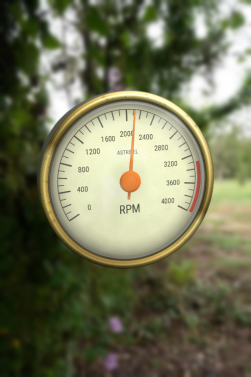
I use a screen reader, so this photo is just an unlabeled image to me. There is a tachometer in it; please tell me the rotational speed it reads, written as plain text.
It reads 2100 rpm
